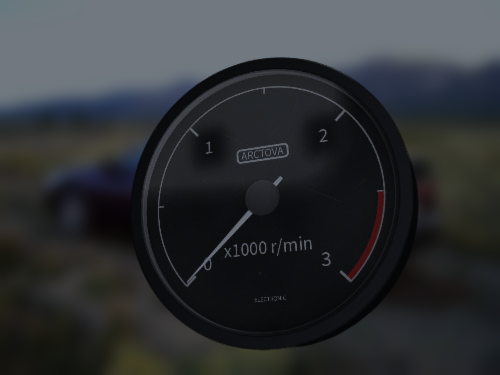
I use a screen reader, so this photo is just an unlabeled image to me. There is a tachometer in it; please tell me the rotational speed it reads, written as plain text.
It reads 0 rpm
